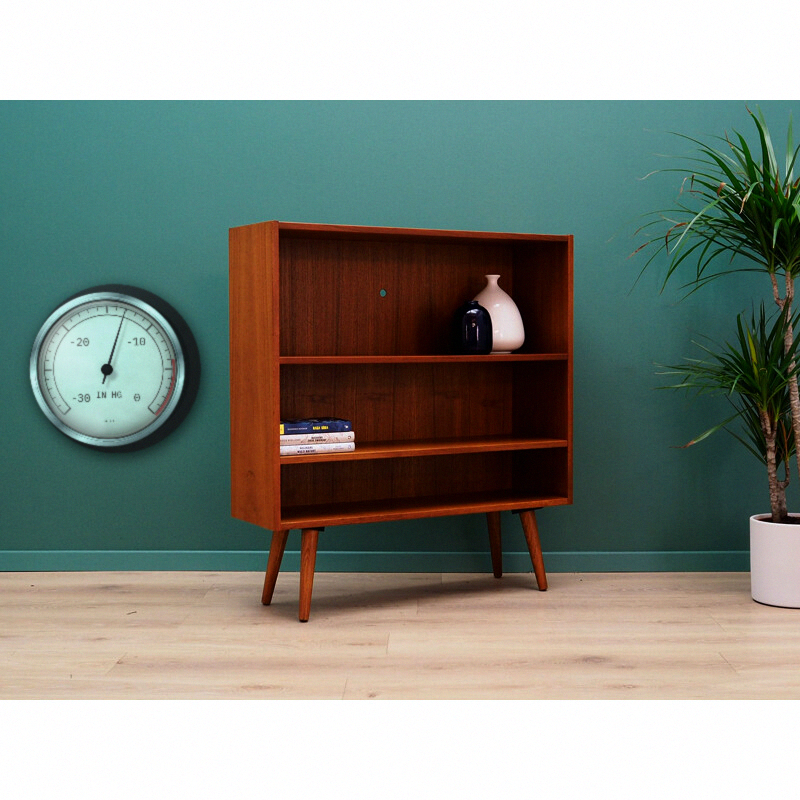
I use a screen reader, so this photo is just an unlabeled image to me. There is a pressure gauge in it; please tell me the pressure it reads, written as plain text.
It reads -13 inHg
